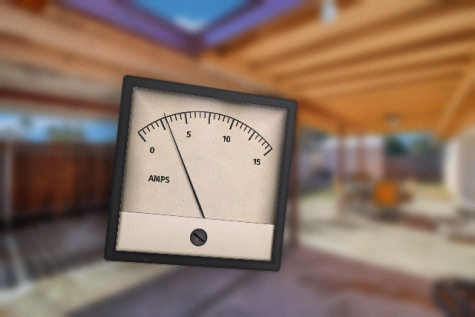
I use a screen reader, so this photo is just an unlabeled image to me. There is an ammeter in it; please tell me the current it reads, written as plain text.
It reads 3 A
